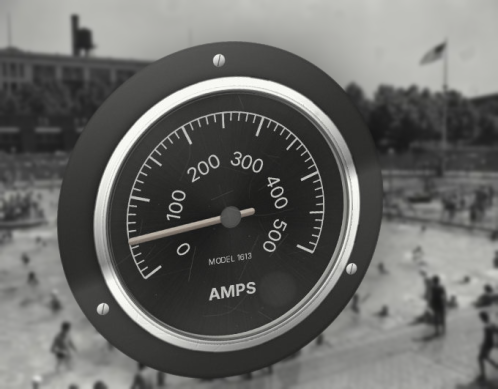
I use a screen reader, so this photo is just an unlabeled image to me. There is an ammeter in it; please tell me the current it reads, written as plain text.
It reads 50 A
